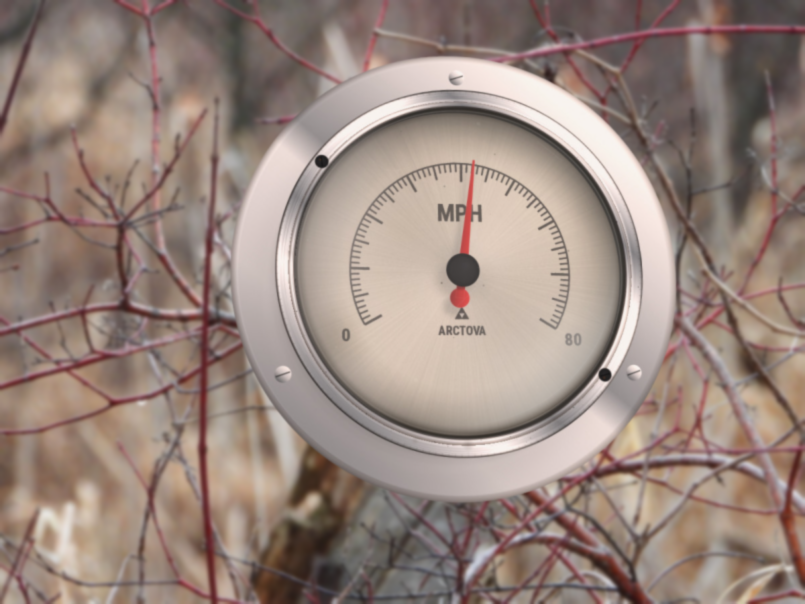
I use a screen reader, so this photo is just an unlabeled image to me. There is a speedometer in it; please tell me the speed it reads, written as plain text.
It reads 42 mph
